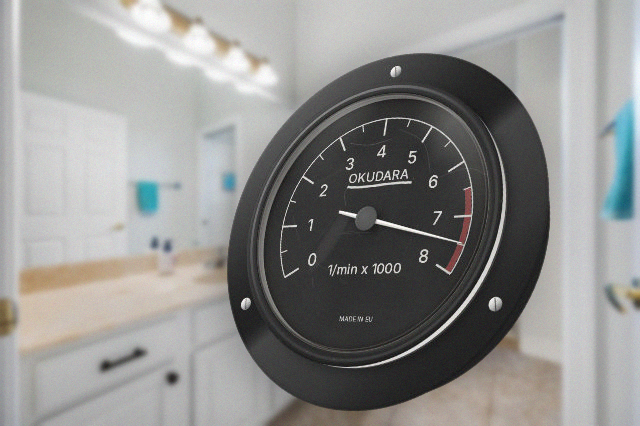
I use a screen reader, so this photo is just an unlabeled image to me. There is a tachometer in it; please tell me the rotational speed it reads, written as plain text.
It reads 7500 rpm
